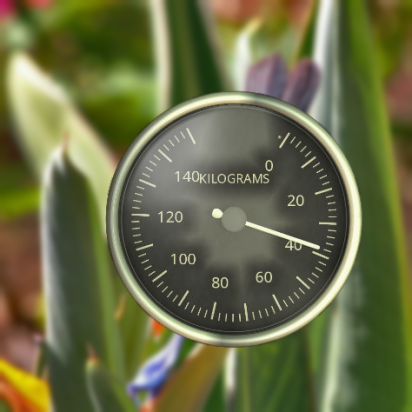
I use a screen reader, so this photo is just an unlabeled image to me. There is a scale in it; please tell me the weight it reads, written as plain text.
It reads 38 kg
